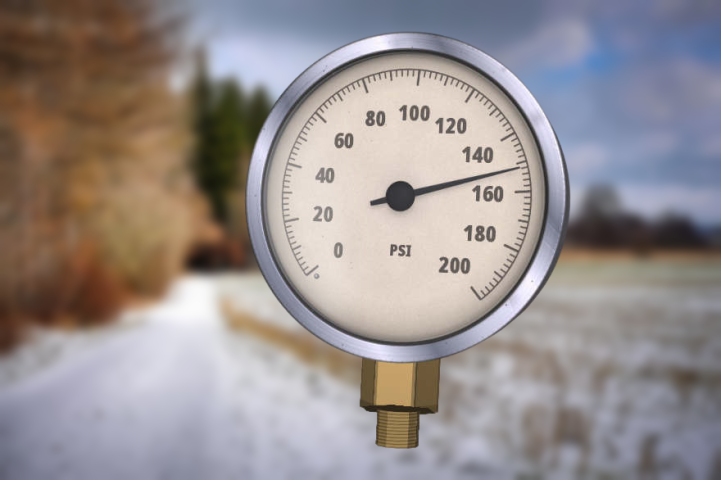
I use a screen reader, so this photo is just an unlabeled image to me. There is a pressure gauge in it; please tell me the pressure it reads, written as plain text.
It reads 152 psi
